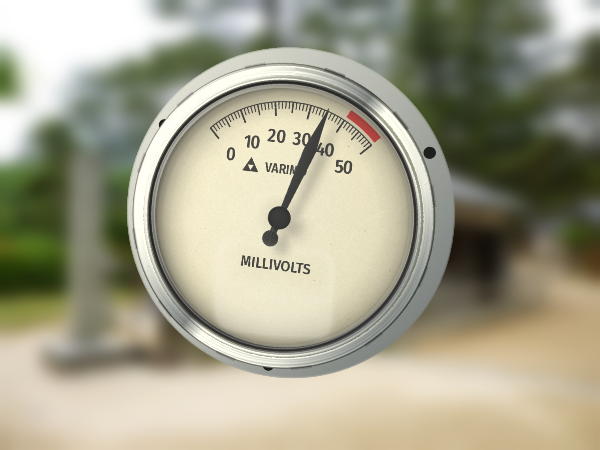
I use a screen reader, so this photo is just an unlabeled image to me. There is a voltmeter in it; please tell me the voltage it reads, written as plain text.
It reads 35 mV
